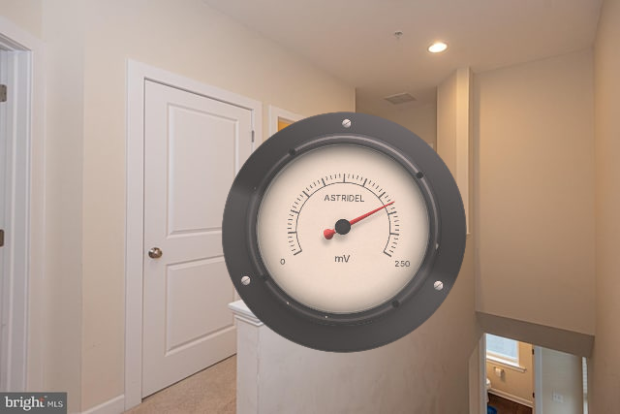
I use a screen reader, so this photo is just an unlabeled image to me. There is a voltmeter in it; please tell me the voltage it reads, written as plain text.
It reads 190 mV
